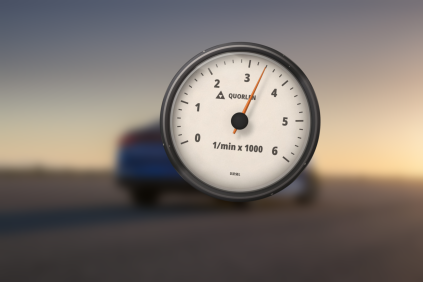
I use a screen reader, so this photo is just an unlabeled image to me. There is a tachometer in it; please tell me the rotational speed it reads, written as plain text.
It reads 3400 rpm
